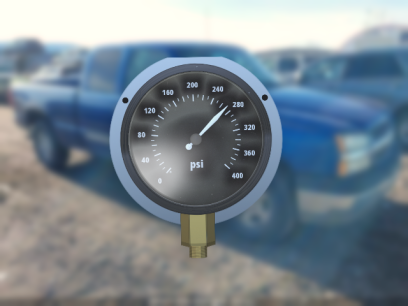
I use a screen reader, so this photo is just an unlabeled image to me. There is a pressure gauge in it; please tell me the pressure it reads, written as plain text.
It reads 270 psi
